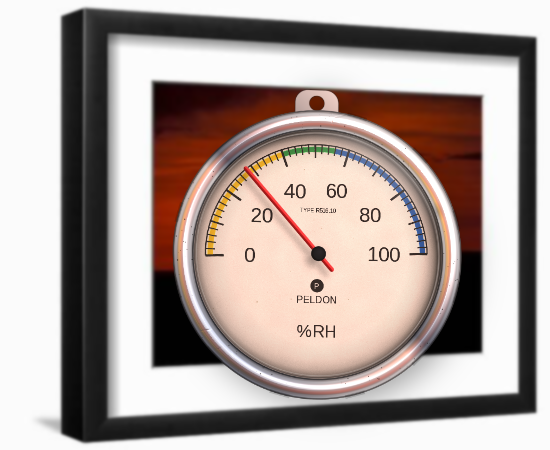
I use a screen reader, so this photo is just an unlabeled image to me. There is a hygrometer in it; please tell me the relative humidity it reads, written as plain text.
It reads 28 %
